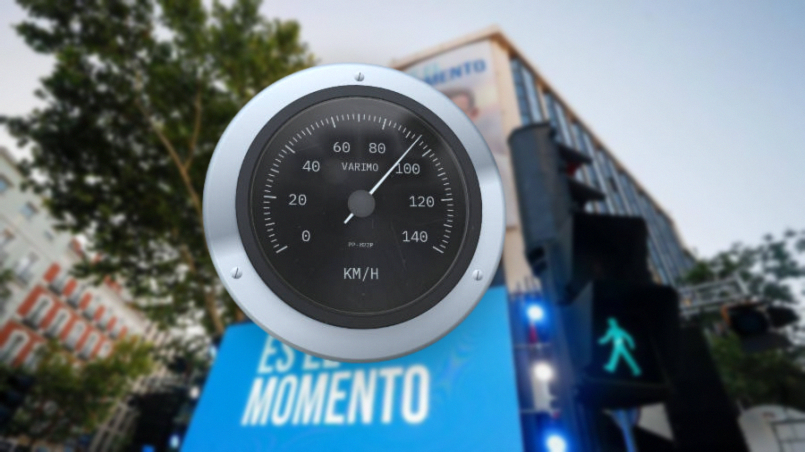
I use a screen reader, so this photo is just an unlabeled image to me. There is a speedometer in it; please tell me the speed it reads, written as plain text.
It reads 94 km/h
